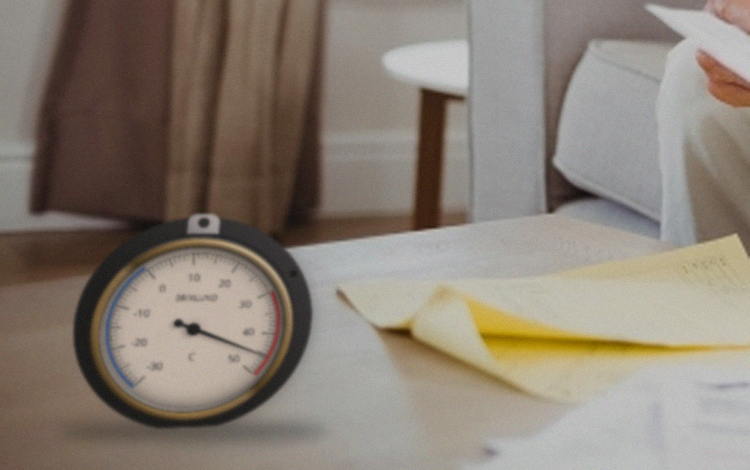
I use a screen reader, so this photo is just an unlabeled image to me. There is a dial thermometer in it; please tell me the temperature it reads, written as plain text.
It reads 45 °C
